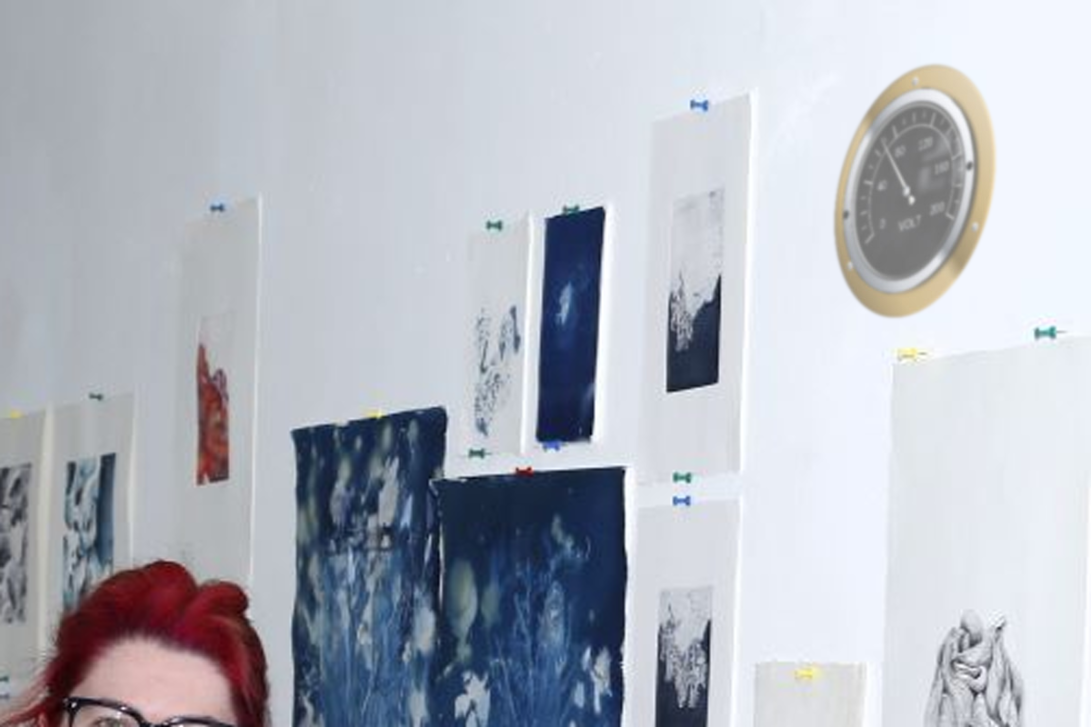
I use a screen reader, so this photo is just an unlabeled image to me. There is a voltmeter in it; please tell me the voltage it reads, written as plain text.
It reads 70 V
